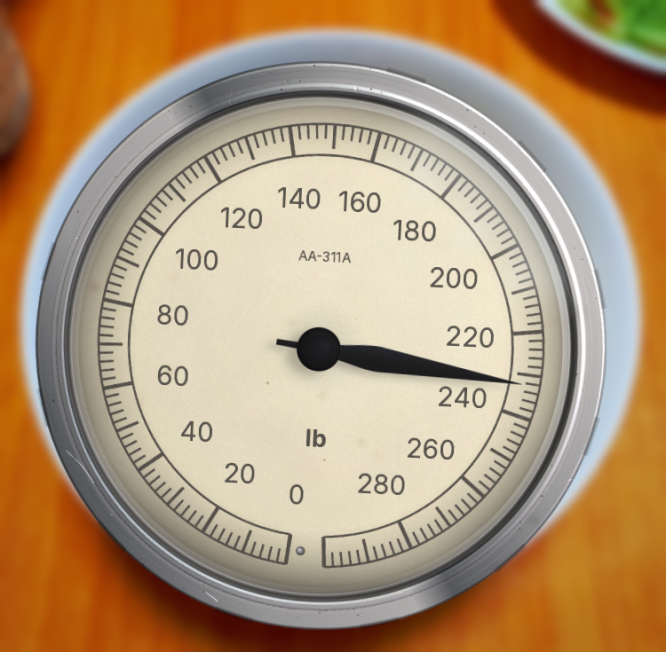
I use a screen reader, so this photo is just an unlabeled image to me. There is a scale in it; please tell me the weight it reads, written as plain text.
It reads 232 lb
